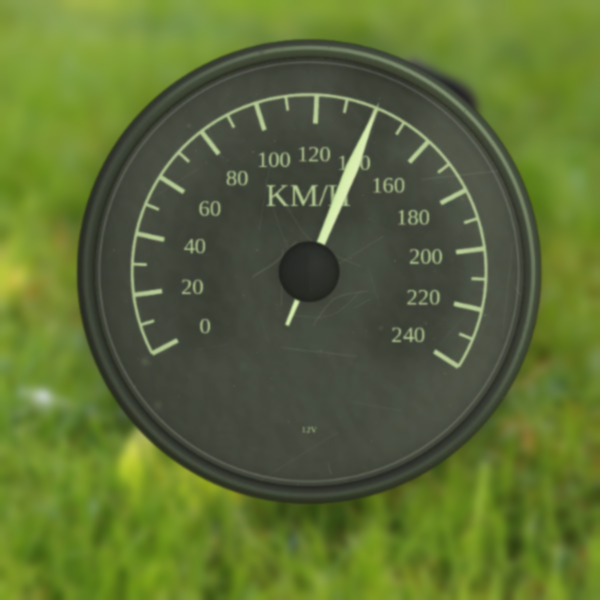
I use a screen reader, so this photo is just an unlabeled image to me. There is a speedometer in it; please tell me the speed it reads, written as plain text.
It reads 140 km/h
